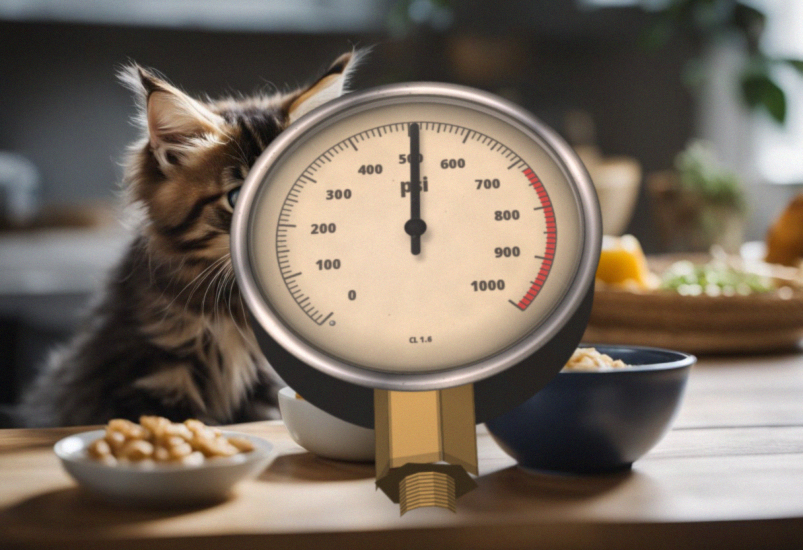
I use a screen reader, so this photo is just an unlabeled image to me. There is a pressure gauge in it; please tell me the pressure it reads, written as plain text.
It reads 510 psi
